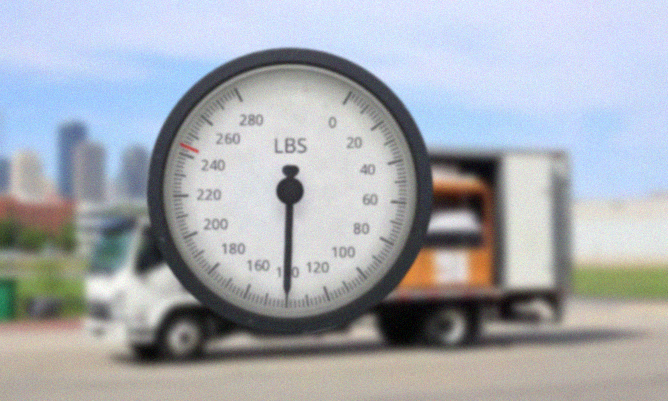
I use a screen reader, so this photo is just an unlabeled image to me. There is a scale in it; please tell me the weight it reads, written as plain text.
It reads 140 lb
